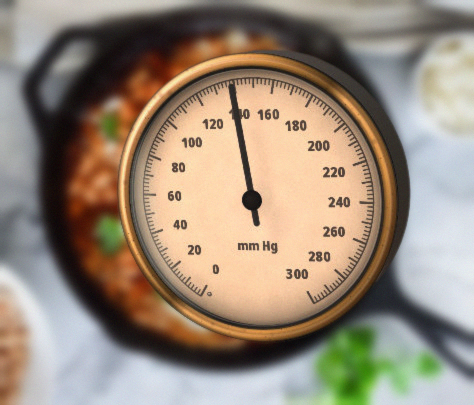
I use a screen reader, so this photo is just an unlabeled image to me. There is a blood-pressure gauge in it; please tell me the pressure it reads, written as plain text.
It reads 140 mmHg
